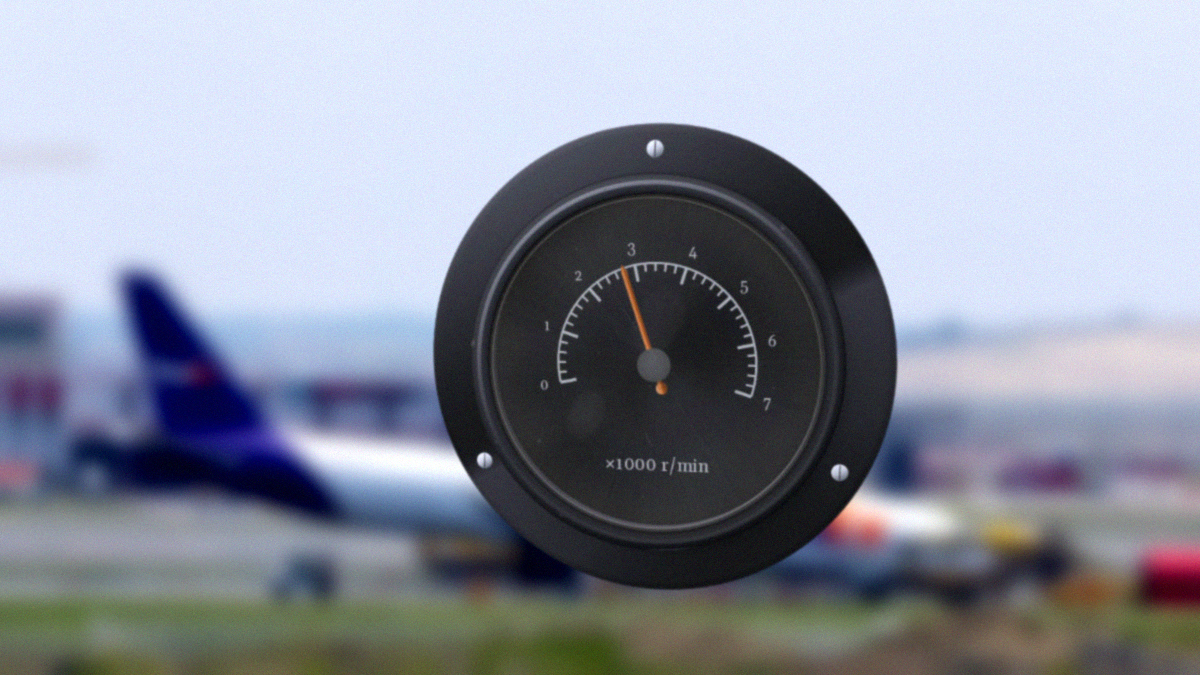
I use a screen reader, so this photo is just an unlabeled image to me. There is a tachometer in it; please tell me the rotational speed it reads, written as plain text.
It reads 2800 rpm
